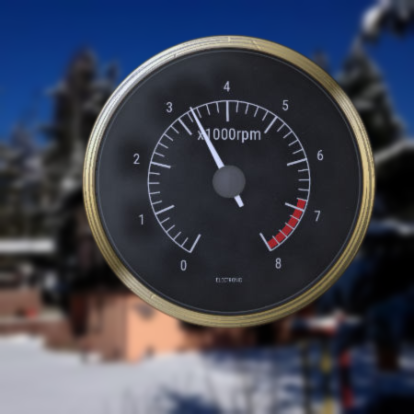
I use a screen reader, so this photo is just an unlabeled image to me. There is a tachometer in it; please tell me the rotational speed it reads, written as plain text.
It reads 3300 rpm
